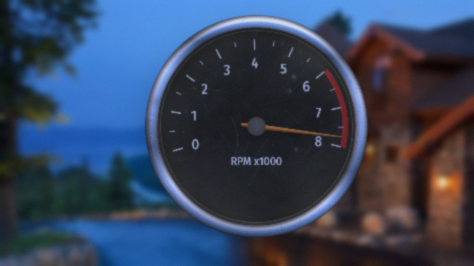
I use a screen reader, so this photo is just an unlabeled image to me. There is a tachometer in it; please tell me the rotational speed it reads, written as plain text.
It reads 7750 rpm
